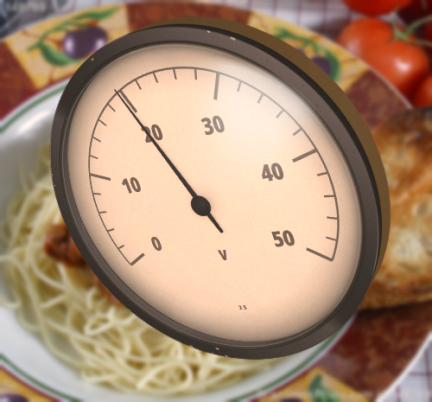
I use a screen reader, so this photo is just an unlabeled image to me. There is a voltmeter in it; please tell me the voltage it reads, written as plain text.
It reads 20 V
